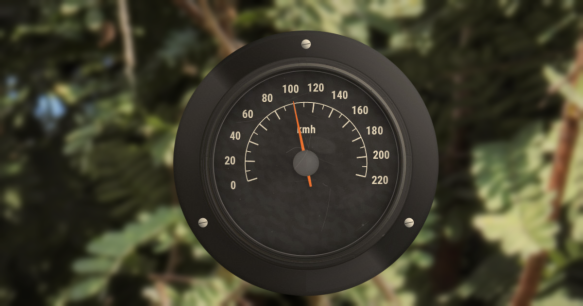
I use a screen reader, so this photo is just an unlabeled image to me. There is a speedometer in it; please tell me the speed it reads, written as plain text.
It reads 100 km/h
